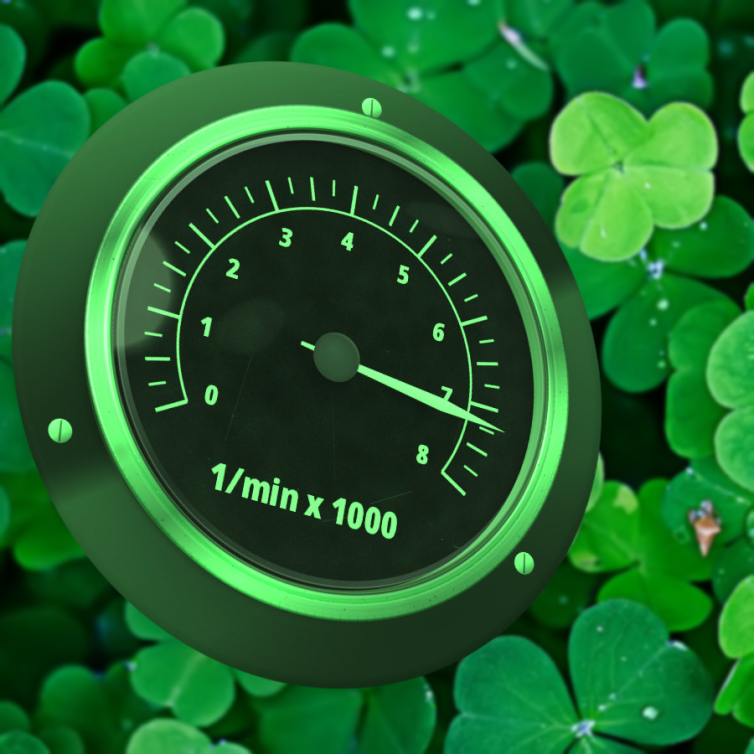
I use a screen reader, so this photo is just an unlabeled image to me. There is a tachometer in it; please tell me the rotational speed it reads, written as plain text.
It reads 7250 rpm
